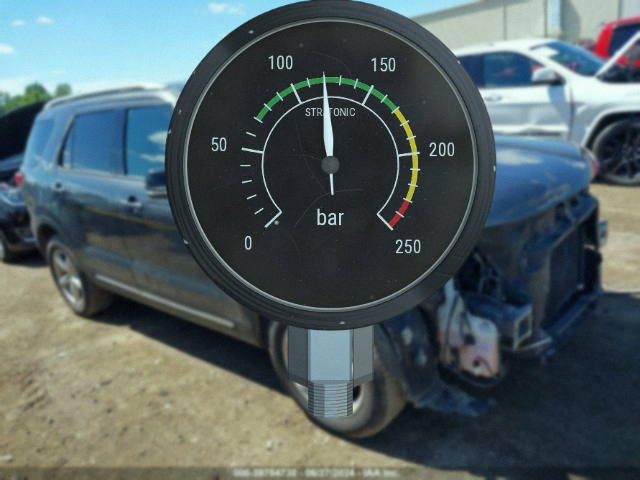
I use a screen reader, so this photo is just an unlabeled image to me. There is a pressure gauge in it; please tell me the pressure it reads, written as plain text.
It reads 120 bar
